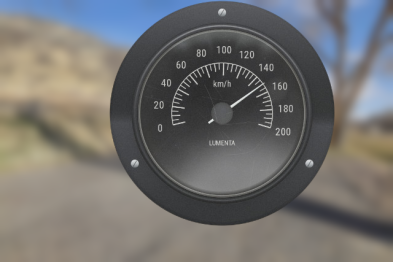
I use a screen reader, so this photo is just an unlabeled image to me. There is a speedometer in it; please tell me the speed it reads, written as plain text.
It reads 150 km/h
